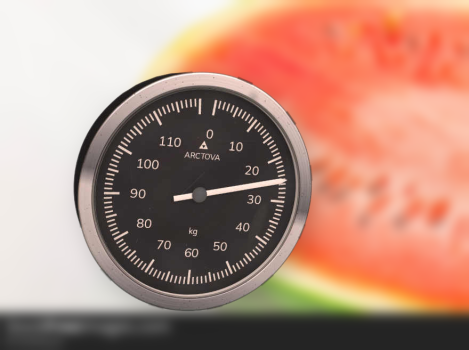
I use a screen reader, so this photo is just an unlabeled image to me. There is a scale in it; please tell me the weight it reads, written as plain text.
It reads 25 kg
